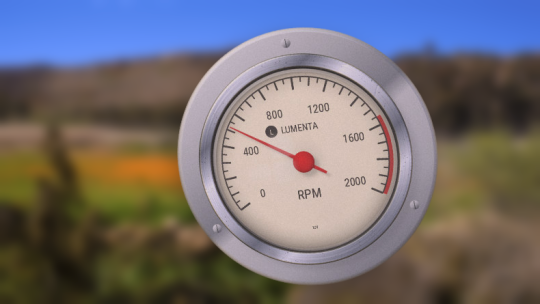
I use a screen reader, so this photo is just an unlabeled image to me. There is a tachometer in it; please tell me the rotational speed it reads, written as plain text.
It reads 525 rpm
